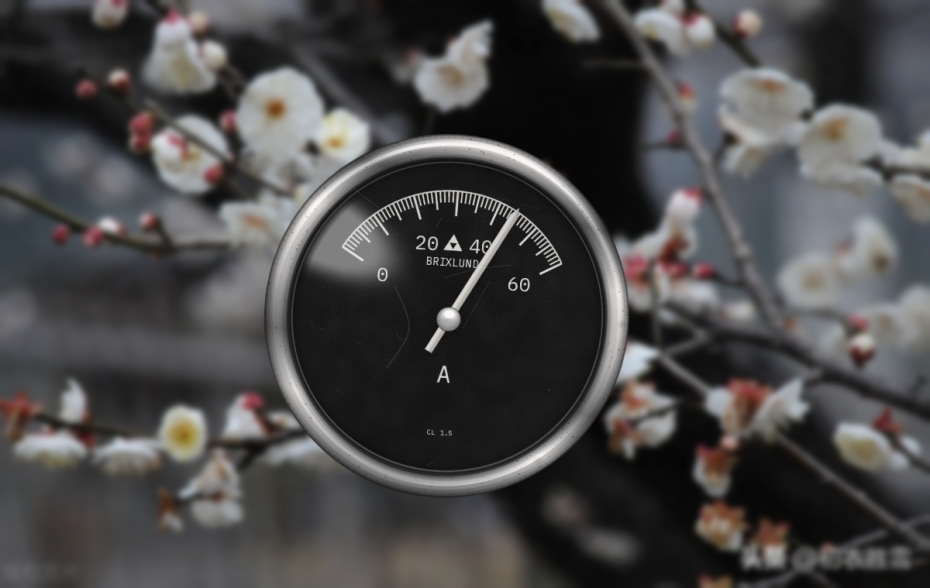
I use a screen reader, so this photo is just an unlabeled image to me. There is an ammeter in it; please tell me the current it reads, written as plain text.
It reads 44 A
